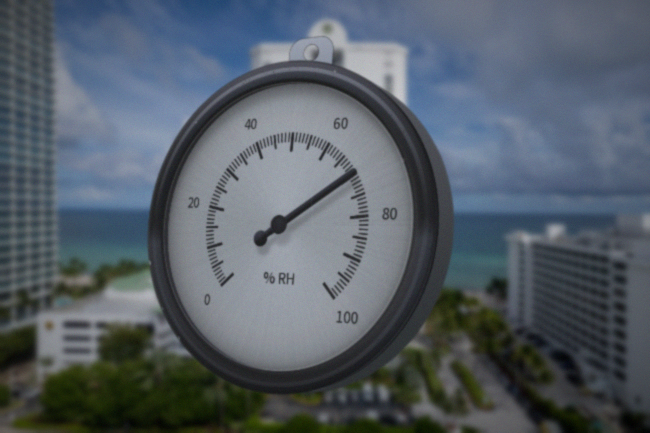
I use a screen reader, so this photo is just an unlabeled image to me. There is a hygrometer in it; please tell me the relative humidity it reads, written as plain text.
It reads 70 %
